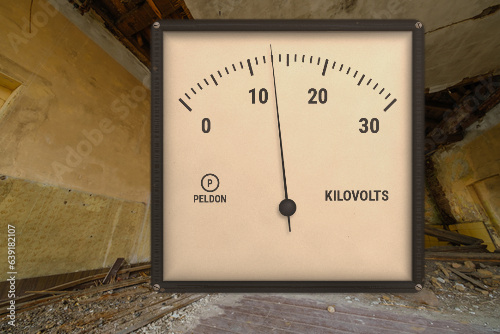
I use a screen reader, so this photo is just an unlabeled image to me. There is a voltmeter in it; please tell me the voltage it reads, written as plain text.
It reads 13 kV
